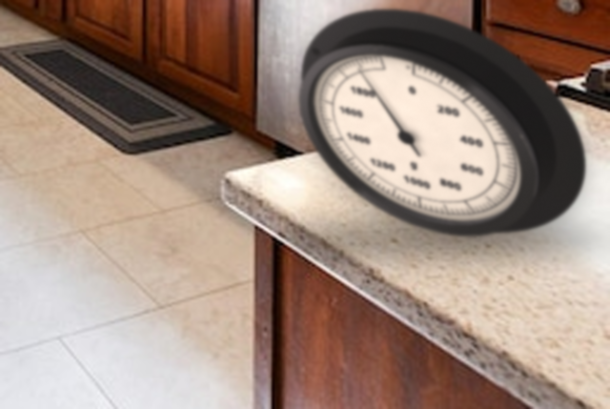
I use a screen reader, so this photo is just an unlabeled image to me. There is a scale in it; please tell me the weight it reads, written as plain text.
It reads 1900 g
